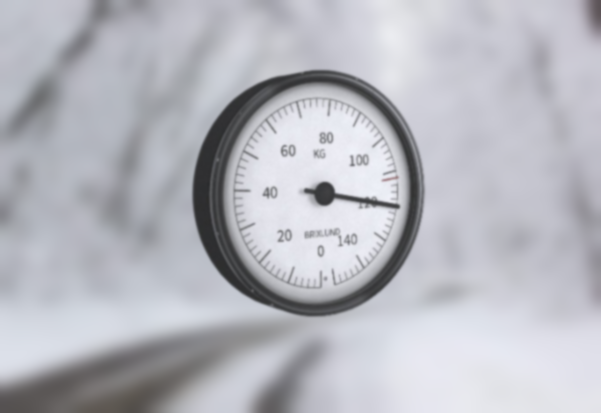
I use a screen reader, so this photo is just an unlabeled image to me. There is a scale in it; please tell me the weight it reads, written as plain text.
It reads 120 kg
